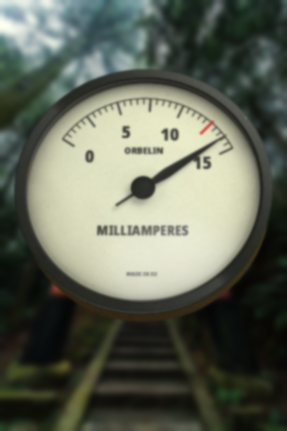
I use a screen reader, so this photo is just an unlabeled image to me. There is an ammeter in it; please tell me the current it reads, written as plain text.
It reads 14 mA
